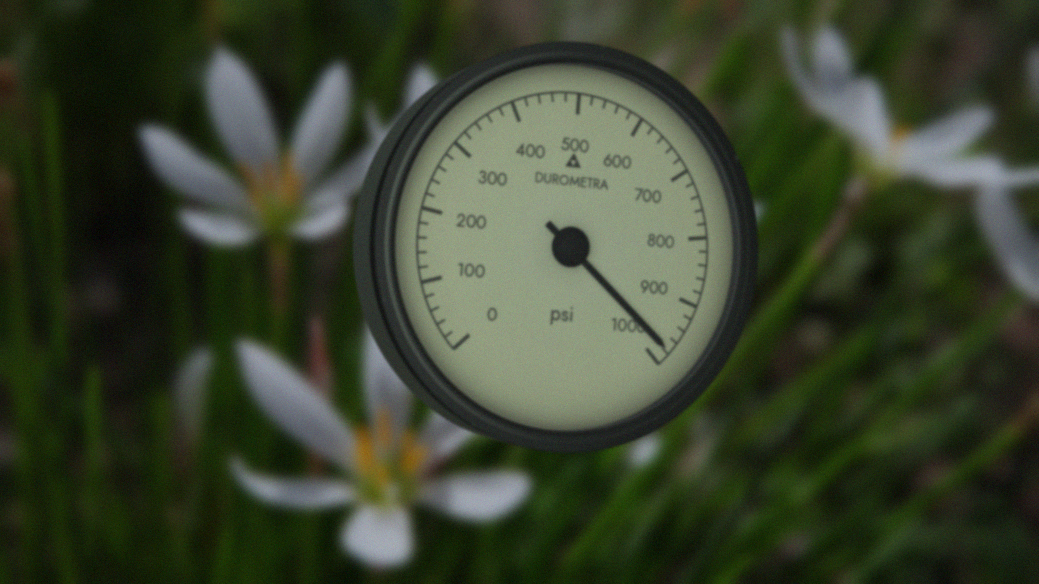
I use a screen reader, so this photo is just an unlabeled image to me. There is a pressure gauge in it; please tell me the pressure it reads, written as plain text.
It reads 980 psi
